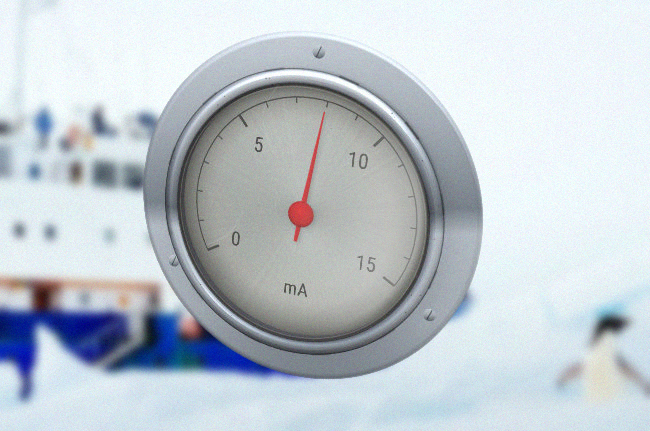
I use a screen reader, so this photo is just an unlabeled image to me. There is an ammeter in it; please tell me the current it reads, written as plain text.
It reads 8 mA
